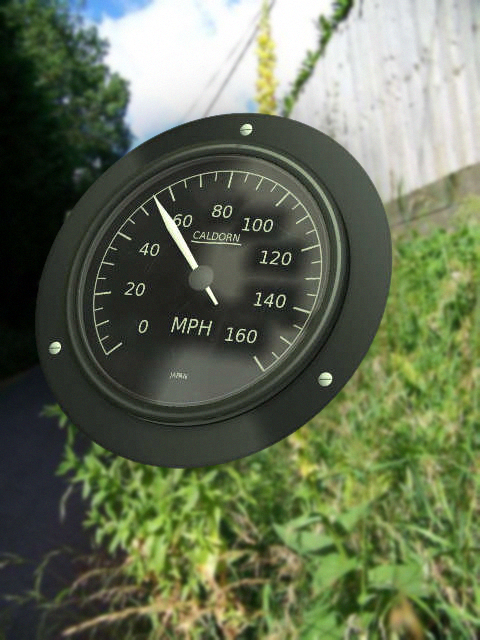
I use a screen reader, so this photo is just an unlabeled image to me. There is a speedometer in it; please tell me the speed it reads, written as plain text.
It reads 55 mph
